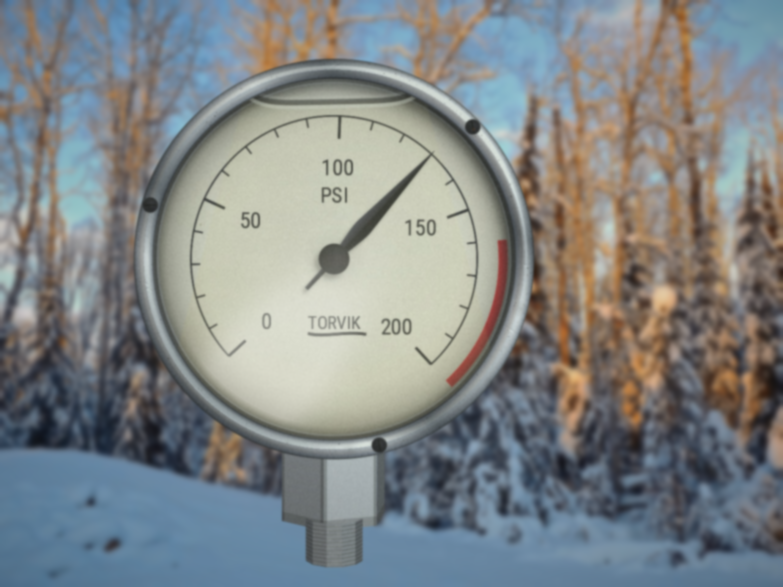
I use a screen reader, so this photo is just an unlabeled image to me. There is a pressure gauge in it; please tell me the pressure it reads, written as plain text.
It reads 130 psi
